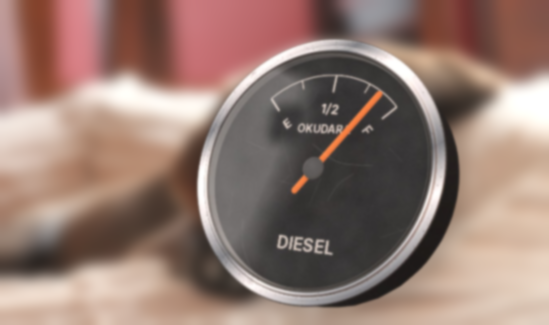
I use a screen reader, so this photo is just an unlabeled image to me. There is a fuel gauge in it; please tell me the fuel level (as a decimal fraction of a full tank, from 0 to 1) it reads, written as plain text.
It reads 0.875
